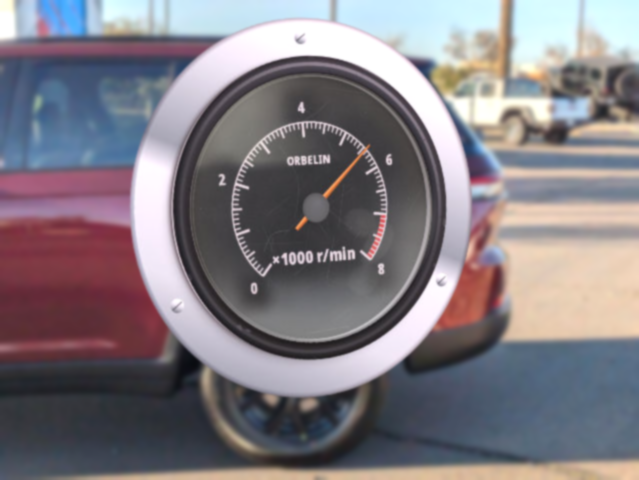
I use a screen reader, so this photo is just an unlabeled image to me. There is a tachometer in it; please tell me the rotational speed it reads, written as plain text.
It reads 5500 rpm
